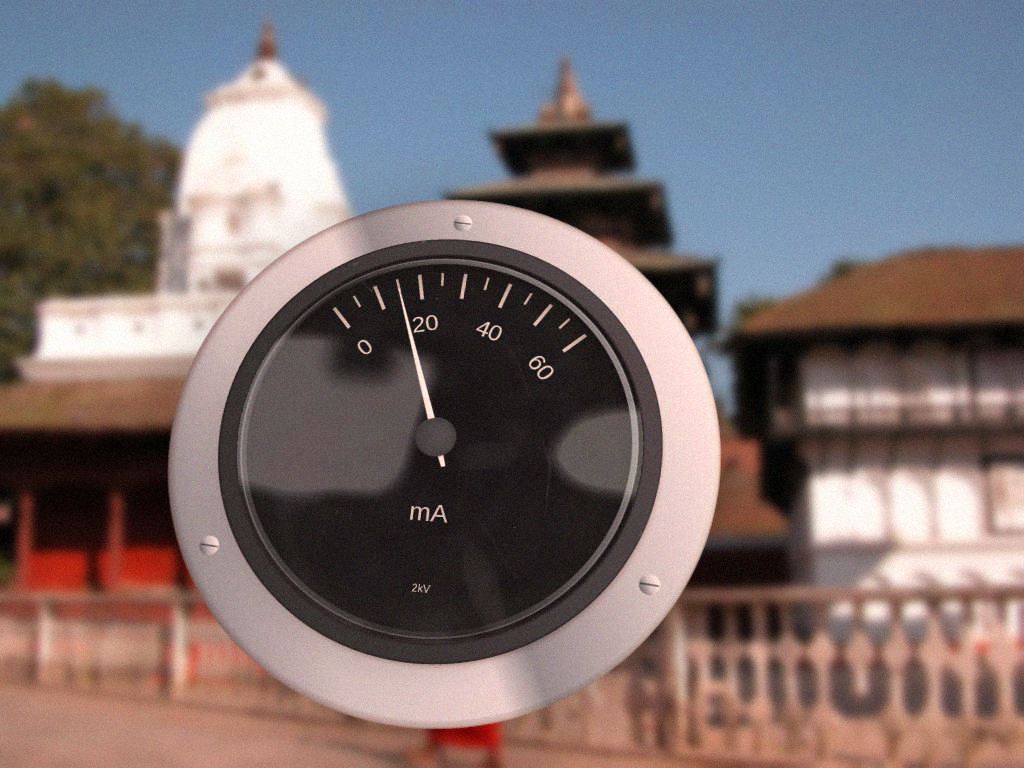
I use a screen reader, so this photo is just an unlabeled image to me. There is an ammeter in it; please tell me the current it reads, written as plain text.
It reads 15 mA
